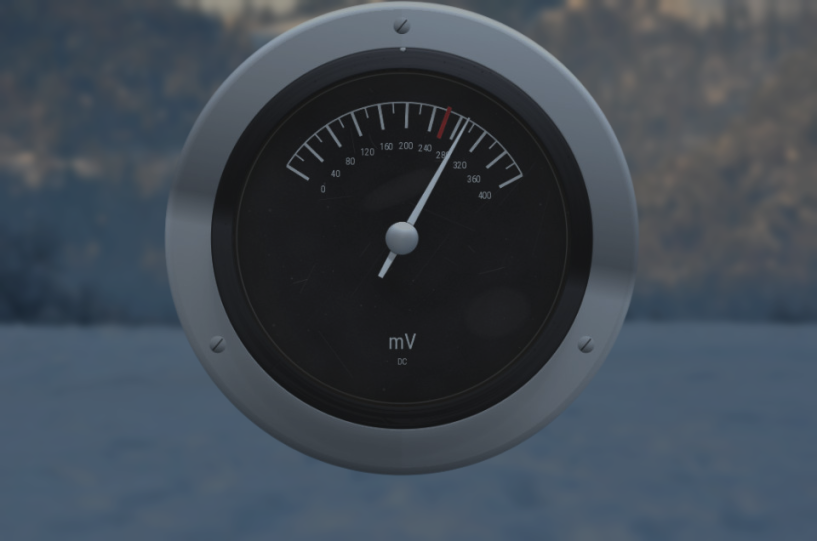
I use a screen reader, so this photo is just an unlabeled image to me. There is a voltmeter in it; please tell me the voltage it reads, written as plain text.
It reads 290 mV
